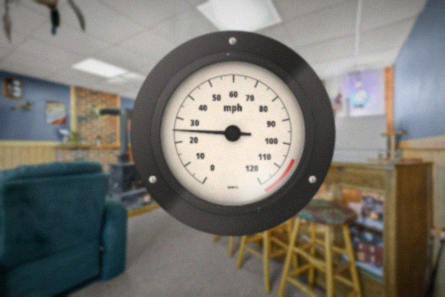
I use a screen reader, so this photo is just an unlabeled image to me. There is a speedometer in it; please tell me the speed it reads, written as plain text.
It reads 25 mph
